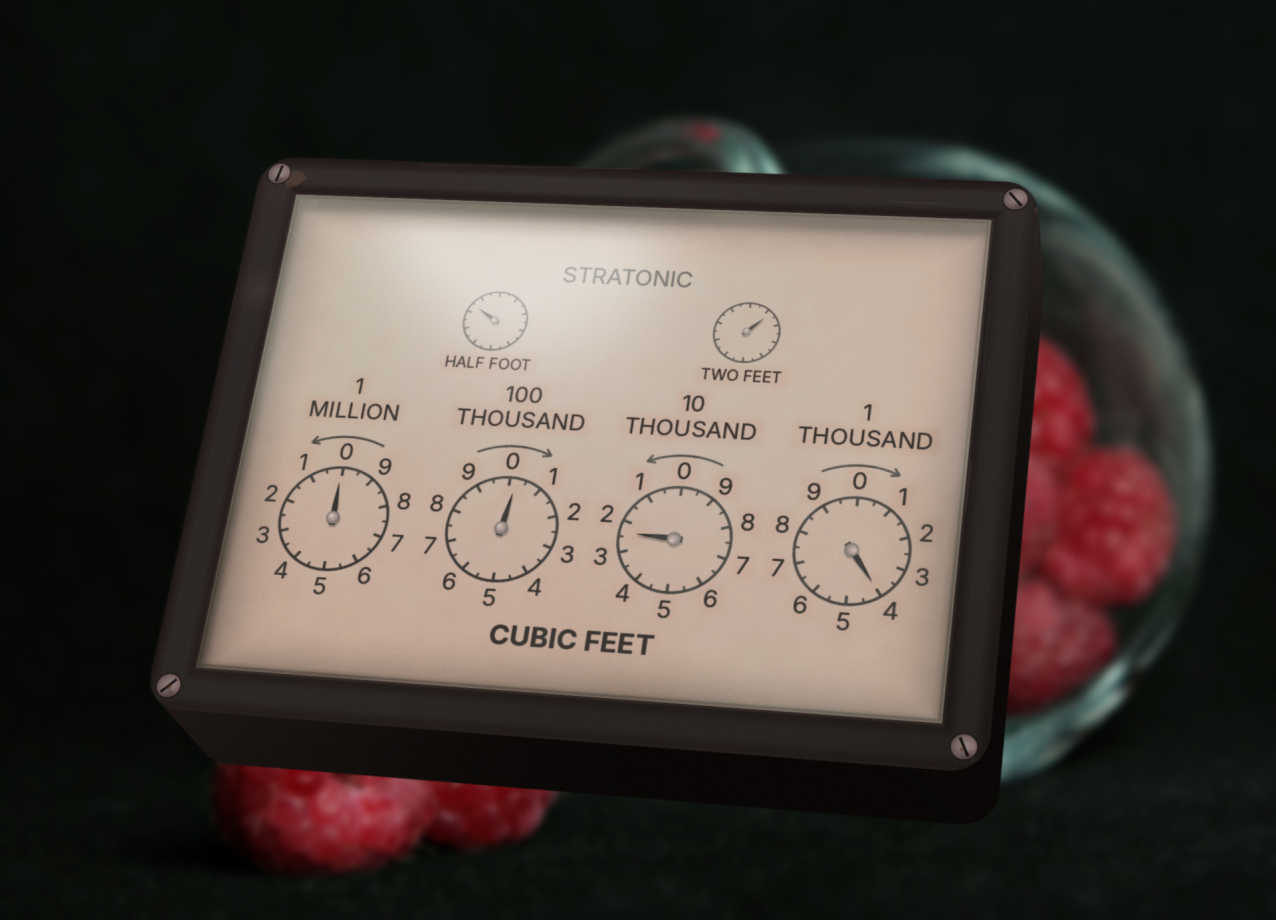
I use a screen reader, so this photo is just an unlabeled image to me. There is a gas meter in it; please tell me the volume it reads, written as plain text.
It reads 2400 ft³
